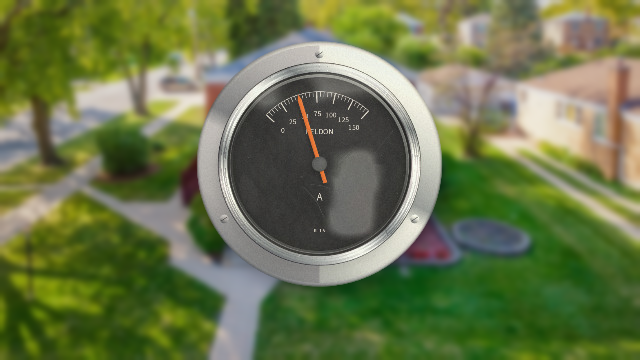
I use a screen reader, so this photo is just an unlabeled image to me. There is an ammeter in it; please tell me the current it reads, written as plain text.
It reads 50 A
